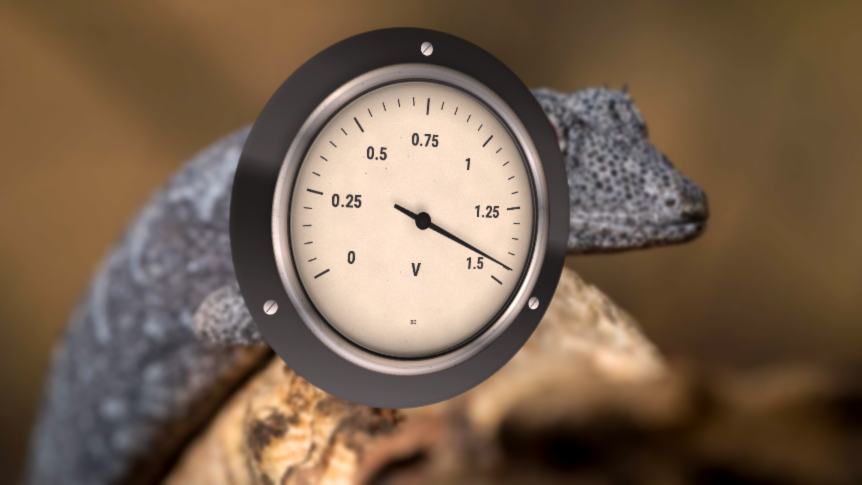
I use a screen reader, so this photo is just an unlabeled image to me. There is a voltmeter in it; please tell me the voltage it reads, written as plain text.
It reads 1.45 V
